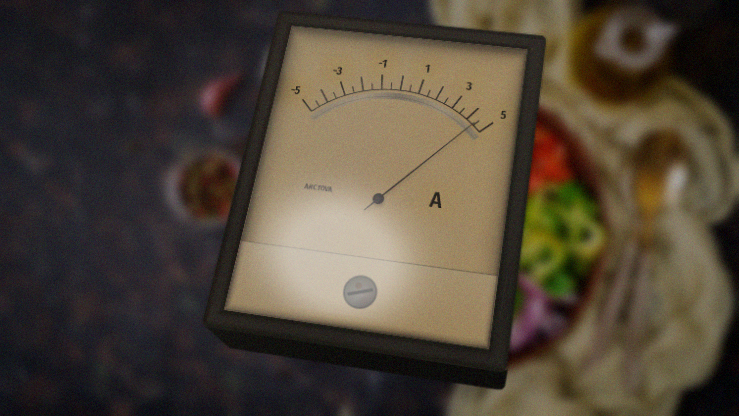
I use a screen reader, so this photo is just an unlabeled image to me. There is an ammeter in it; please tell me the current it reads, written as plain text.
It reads 4.5 A
